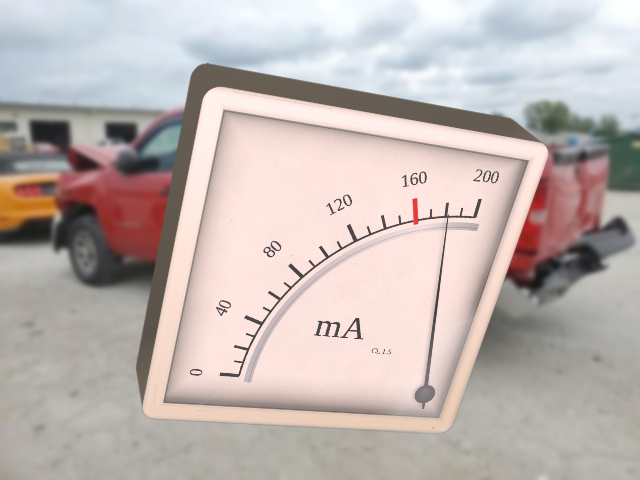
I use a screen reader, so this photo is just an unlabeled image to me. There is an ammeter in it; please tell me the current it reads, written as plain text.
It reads 180 mA
